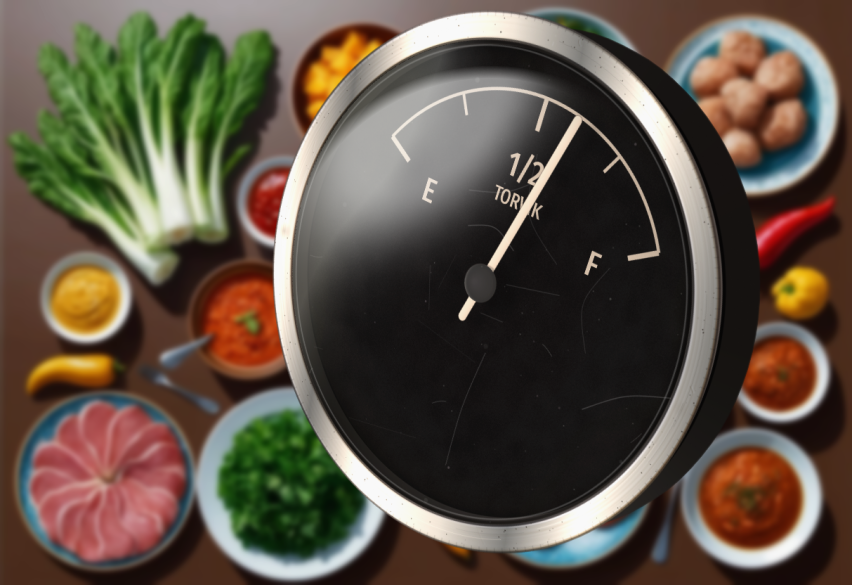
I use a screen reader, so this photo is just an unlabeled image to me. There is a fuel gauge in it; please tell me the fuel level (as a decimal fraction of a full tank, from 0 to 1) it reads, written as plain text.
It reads 0.625
